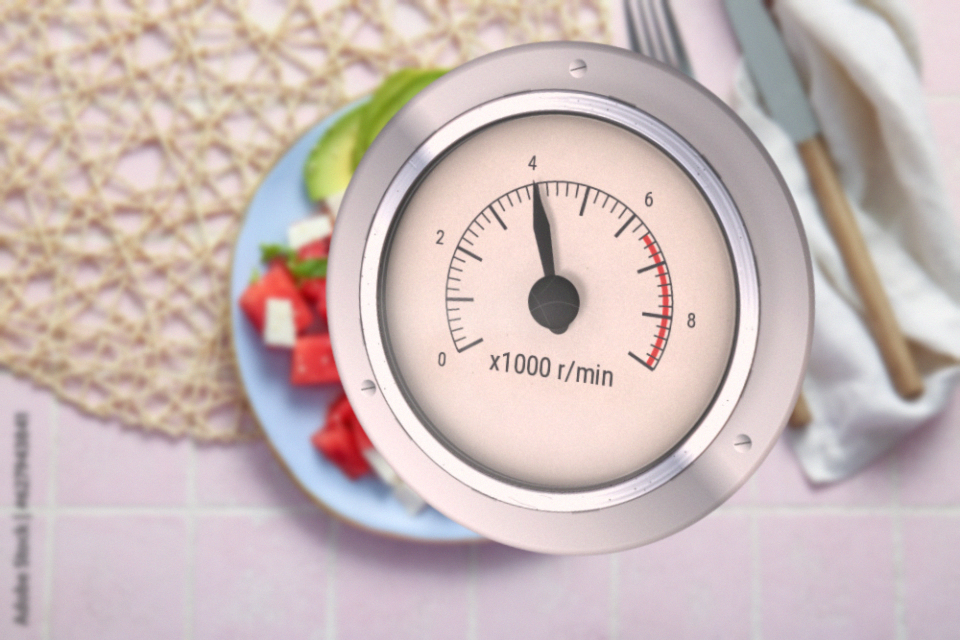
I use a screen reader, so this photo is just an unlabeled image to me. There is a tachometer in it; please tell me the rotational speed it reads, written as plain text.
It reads 4000 rpm
